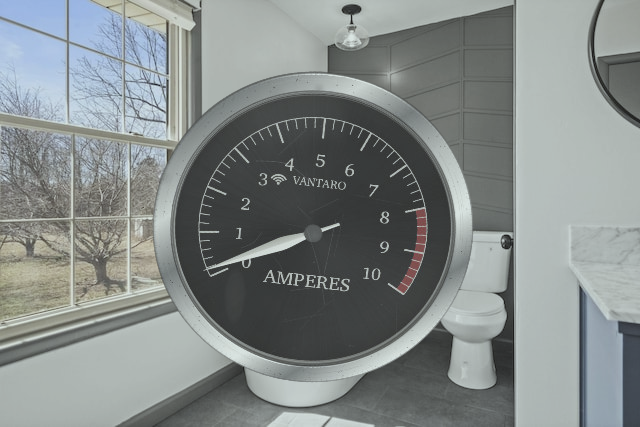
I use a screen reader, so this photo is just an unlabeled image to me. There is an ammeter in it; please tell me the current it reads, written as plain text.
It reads 0.2 A
